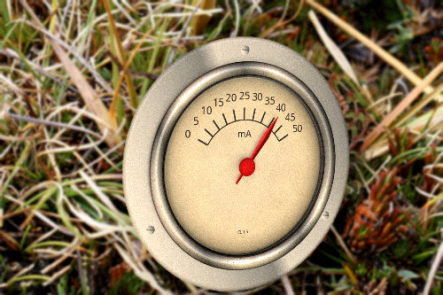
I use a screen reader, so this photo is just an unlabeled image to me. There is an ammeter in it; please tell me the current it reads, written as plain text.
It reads 40 mA
